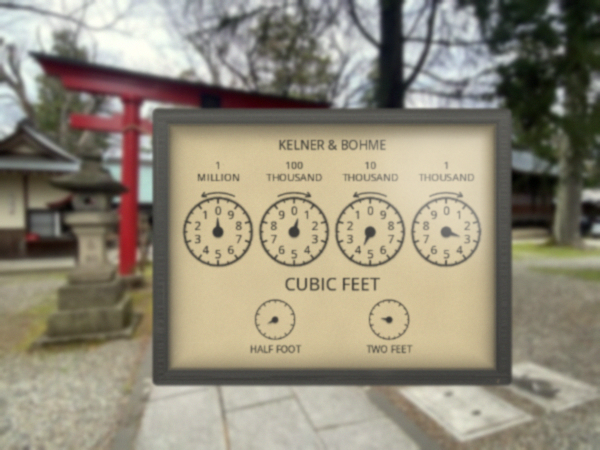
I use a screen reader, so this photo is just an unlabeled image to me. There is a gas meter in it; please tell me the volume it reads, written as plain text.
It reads 4300 ft³
